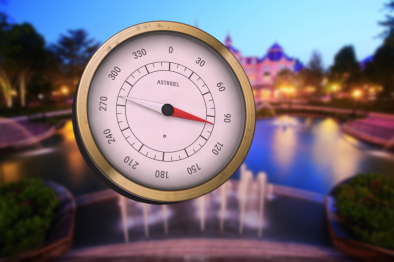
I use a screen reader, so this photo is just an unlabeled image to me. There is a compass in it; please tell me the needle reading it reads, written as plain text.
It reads 100 °
